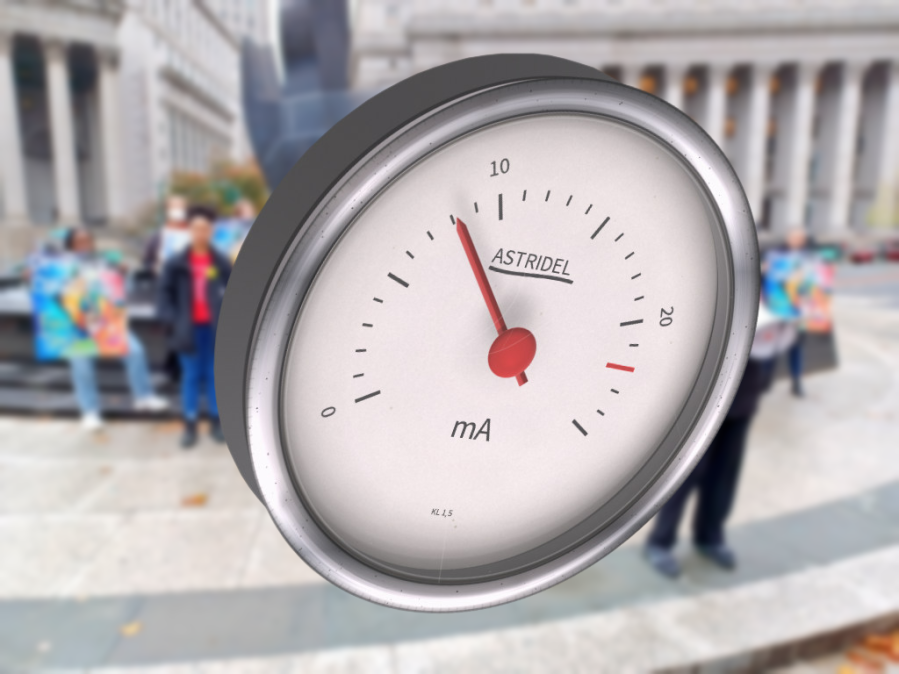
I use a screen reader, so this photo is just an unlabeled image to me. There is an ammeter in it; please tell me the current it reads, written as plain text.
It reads 8 mA
